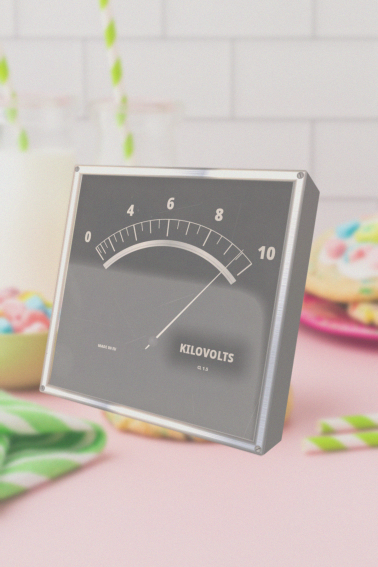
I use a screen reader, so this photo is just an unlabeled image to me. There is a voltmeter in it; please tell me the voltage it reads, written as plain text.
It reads 9.5 kV
